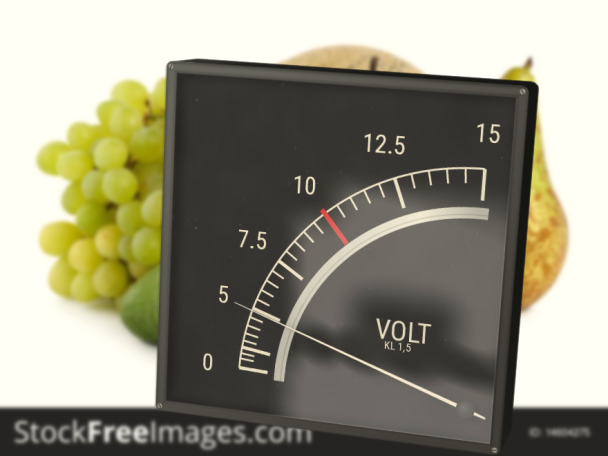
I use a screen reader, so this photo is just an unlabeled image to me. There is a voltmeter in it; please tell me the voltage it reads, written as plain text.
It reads 5 V
